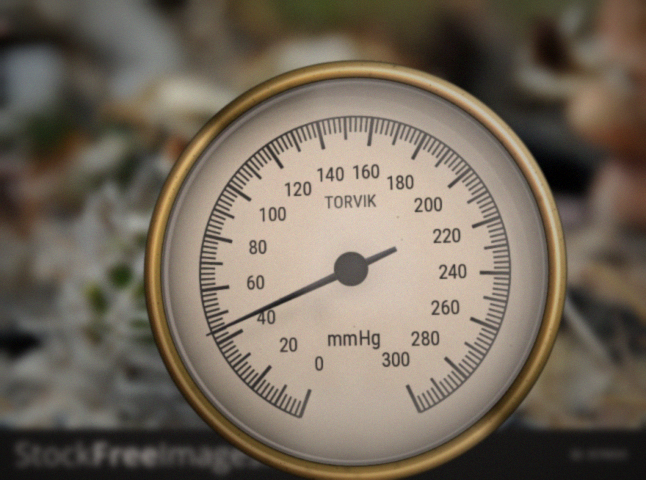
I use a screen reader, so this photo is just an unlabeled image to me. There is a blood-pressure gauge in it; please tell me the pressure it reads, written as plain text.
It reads 44 mmHg
